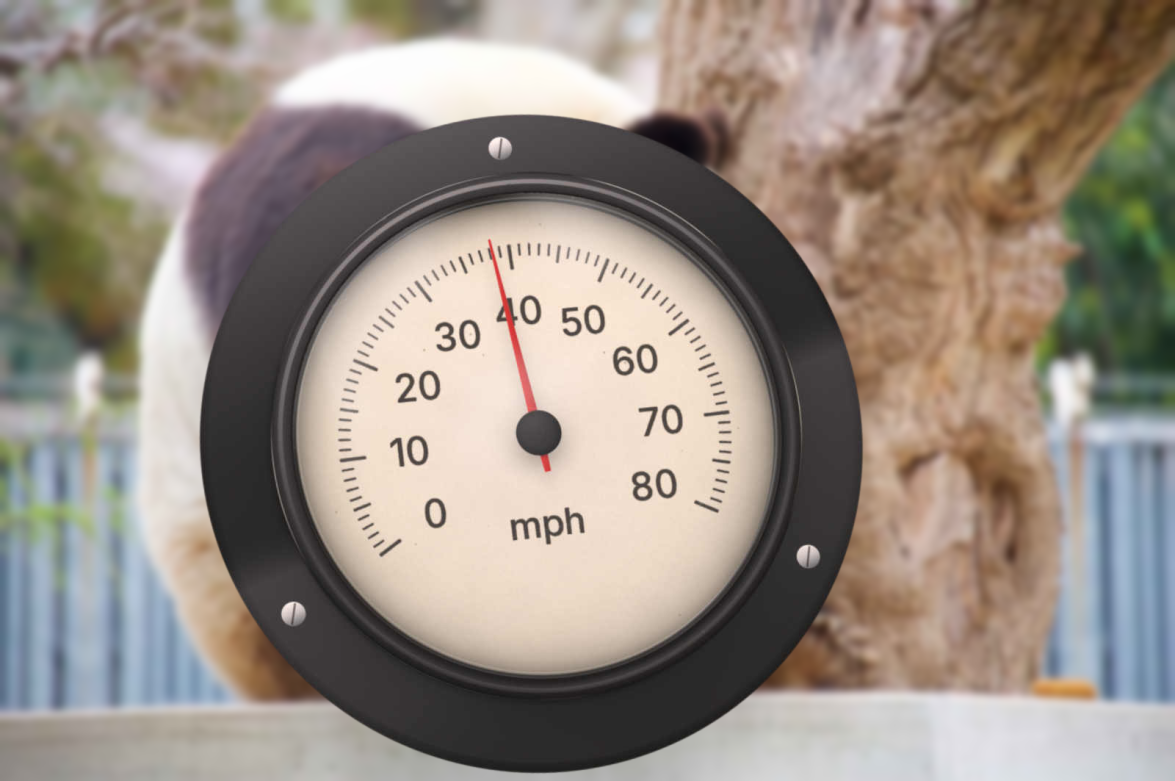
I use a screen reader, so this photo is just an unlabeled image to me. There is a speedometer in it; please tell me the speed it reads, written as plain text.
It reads 38 mph
